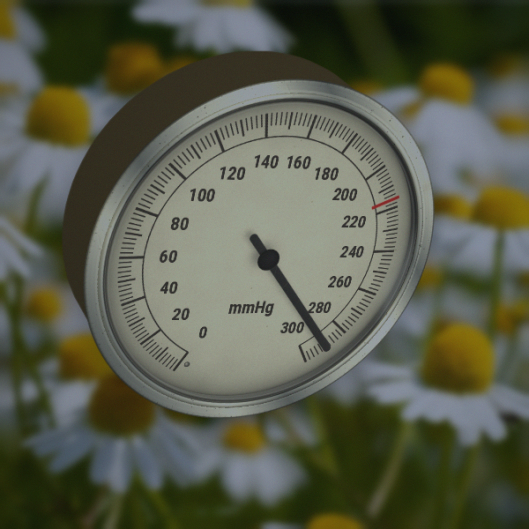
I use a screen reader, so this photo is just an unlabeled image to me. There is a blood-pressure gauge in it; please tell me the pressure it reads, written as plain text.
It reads 290 mmHg
